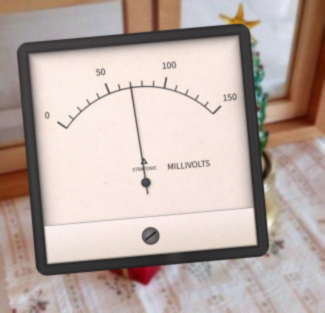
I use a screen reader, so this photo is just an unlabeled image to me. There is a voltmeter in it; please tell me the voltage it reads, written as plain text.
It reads 70 mV
